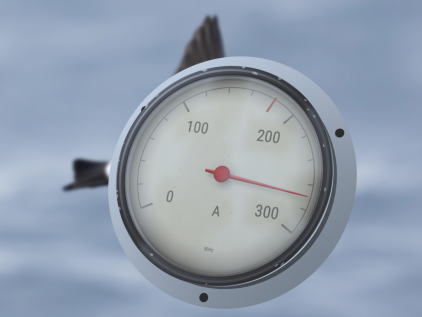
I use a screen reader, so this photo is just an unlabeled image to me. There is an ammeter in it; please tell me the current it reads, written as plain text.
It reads 270 A
